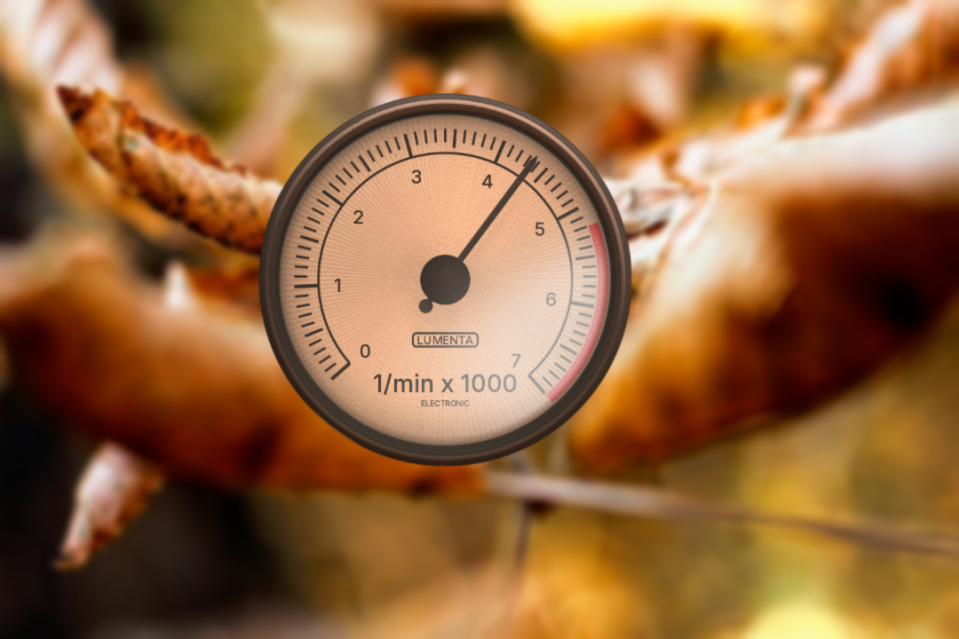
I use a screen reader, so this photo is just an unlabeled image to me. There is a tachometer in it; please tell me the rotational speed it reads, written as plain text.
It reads 4350 rpm
